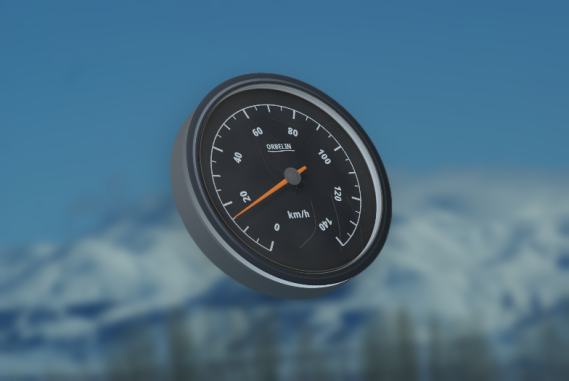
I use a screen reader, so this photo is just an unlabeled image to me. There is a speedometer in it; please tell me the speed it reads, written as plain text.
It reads 15 km/h
